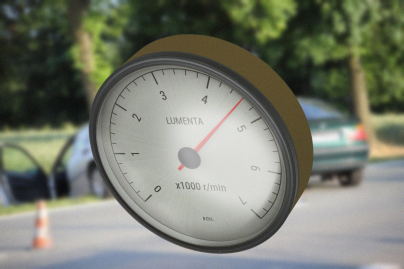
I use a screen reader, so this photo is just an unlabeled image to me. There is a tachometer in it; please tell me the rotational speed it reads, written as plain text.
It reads 4600 rpm
